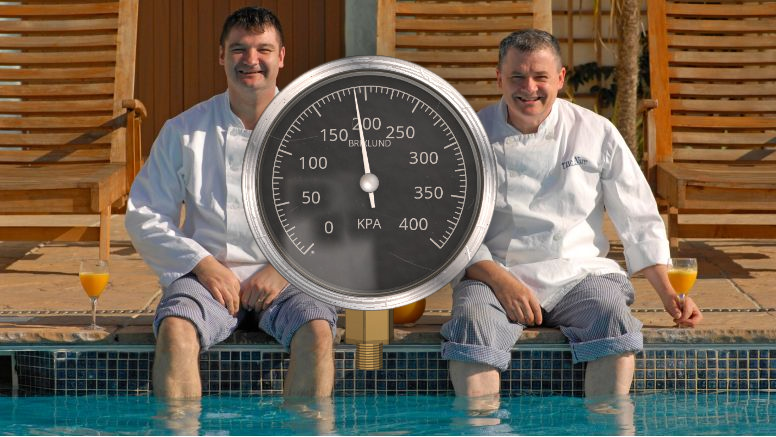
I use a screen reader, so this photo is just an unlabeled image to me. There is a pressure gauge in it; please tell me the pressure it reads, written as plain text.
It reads 190 kPa
